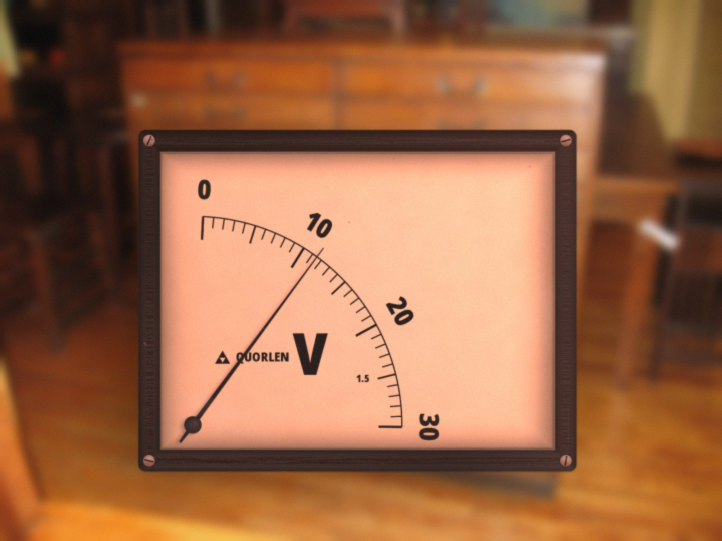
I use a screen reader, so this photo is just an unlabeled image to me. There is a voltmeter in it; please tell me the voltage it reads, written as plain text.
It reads 11.5 V
